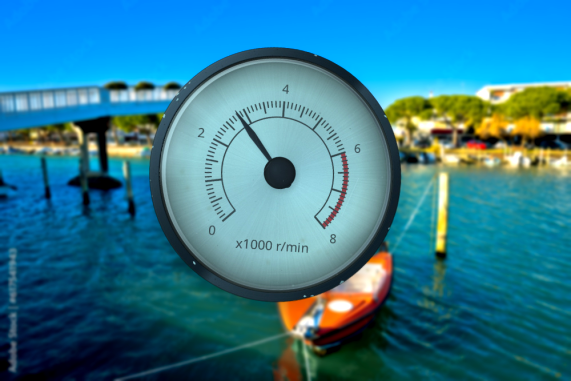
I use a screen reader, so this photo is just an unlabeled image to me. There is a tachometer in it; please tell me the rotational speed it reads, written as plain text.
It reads 2800 rpm
